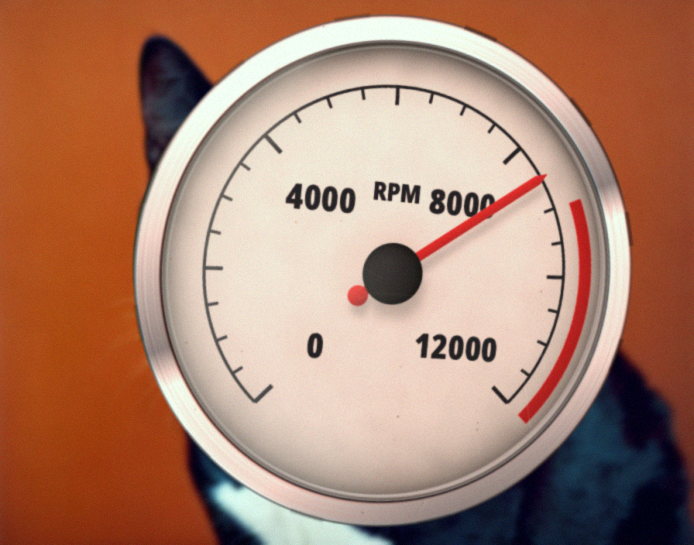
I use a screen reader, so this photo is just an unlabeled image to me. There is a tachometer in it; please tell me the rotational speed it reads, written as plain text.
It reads 8500 rpm
